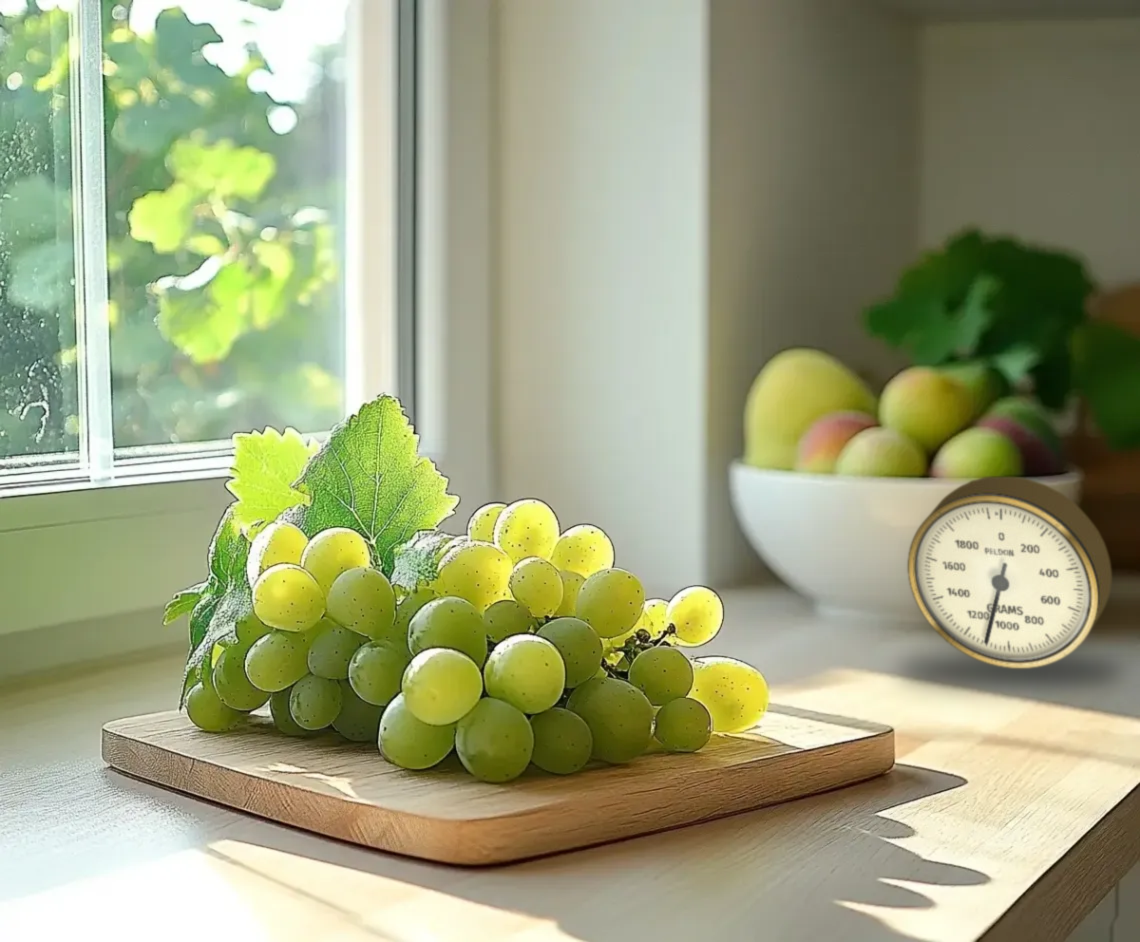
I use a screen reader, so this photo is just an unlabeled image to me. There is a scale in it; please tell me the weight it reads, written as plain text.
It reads 1100 g
